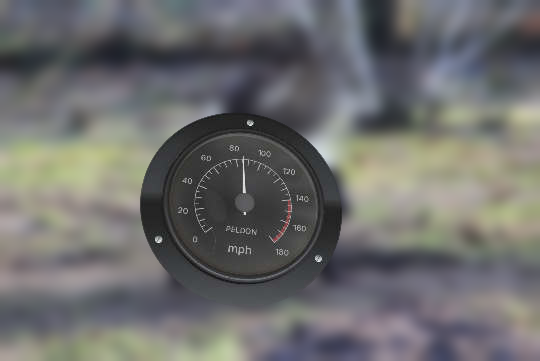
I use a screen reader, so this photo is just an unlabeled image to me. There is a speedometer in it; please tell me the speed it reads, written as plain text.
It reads 85 mph
